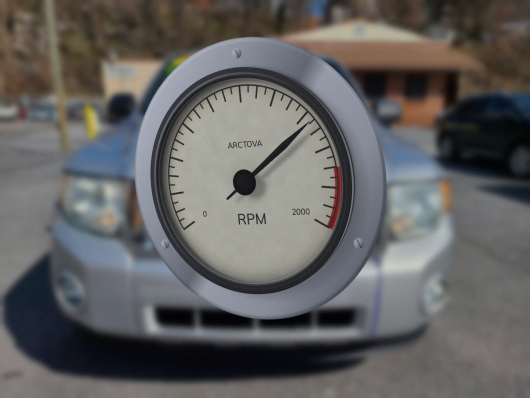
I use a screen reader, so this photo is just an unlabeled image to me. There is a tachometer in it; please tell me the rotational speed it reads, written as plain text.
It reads 1450 rpm
